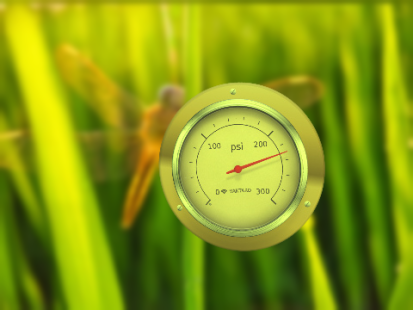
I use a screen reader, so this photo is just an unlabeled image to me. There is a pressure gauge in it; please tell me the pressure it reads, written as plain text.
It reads 230 psi
